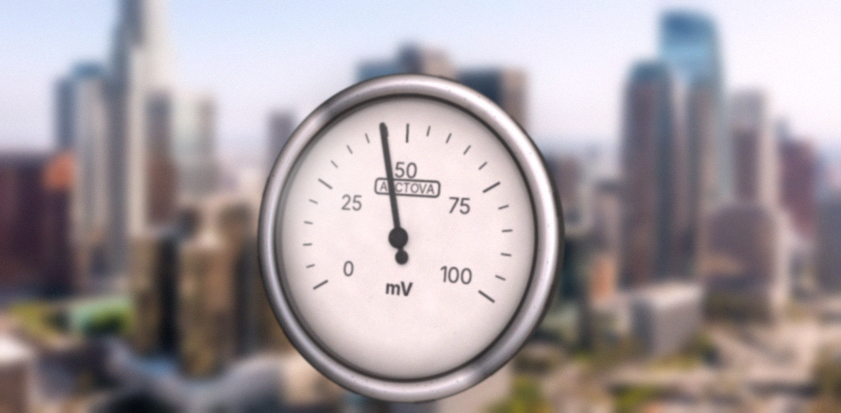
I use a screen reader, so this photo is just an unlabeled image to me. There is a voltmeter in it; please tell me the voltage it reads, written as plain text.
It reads 45 mV
